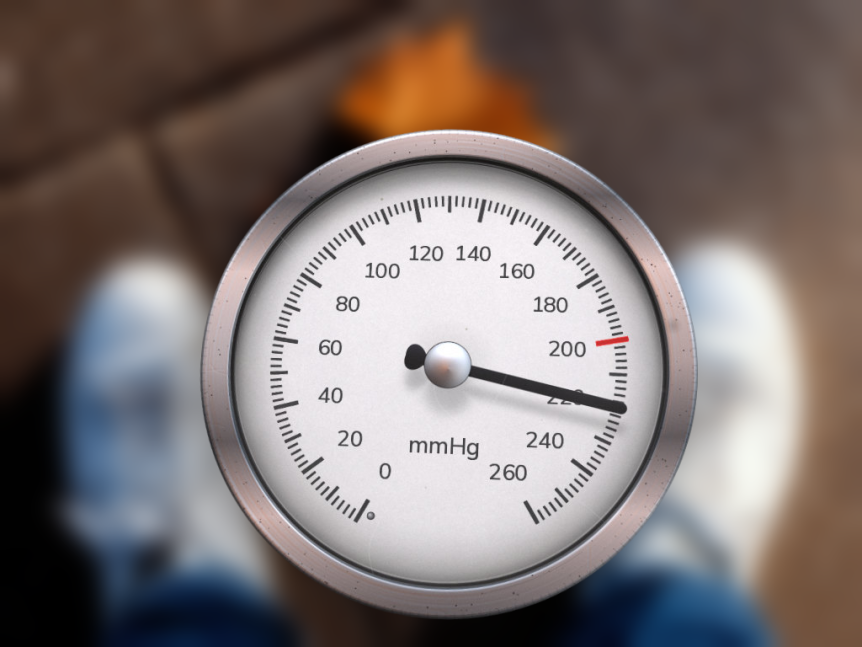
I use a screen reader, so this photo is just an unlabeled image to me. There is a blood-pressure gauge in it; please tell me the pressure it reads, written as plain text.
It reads 220 mmHg
